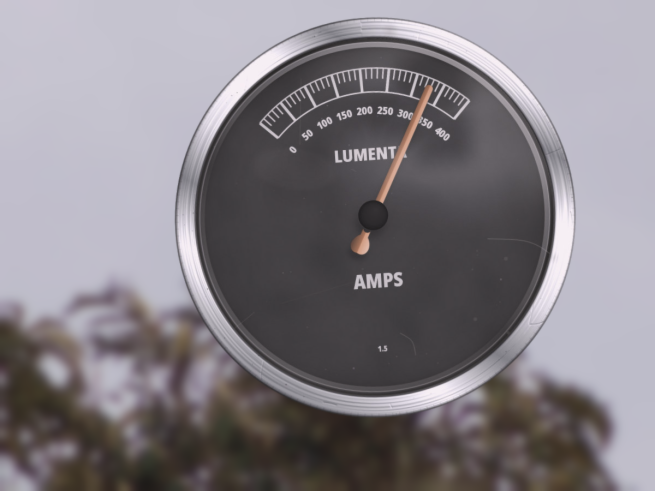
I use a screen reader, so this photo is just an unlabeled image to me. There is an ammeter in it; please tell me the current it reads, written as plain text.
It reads 330 A
